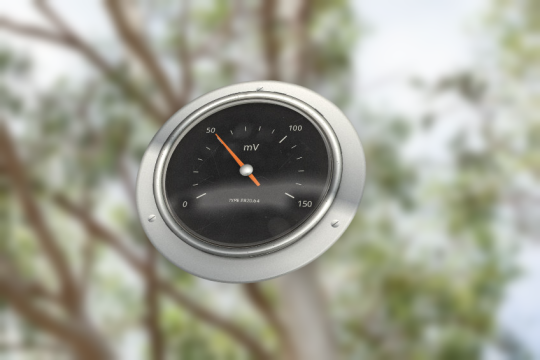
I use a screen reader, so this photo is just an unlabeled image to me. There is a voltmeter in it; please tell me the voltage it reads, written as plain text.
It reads 50 mV
